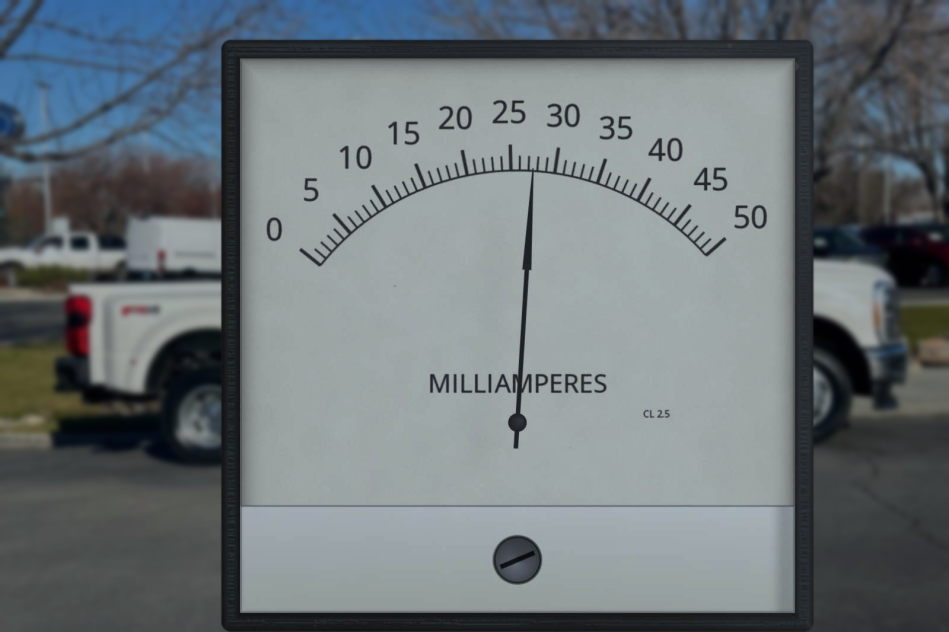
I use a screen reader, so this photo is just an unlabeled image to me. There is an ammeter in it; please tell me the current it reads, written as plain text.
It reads 27.5 mA
